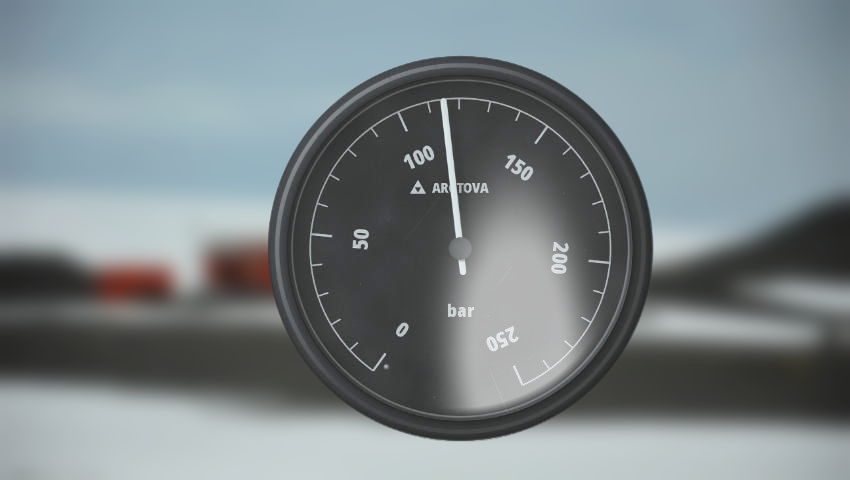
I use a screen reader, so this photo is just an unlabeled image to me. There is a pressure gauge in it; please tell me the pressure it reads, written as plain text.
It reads 115 bar
